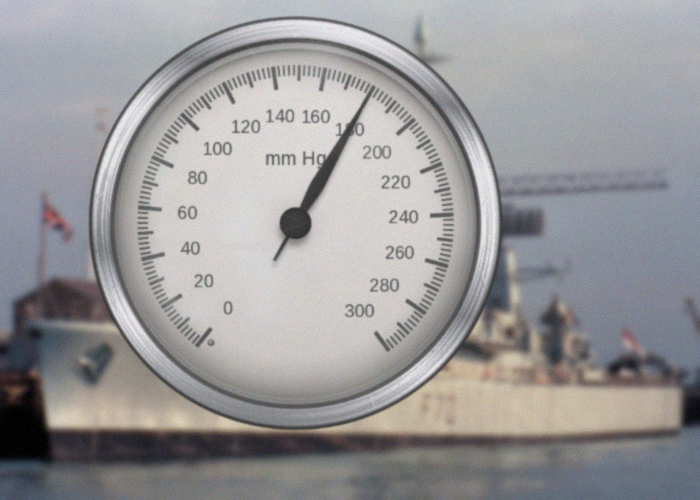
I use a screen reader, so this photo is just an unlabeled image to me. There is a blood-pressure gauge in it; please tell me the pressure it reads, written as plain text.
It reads 180 mmHg
